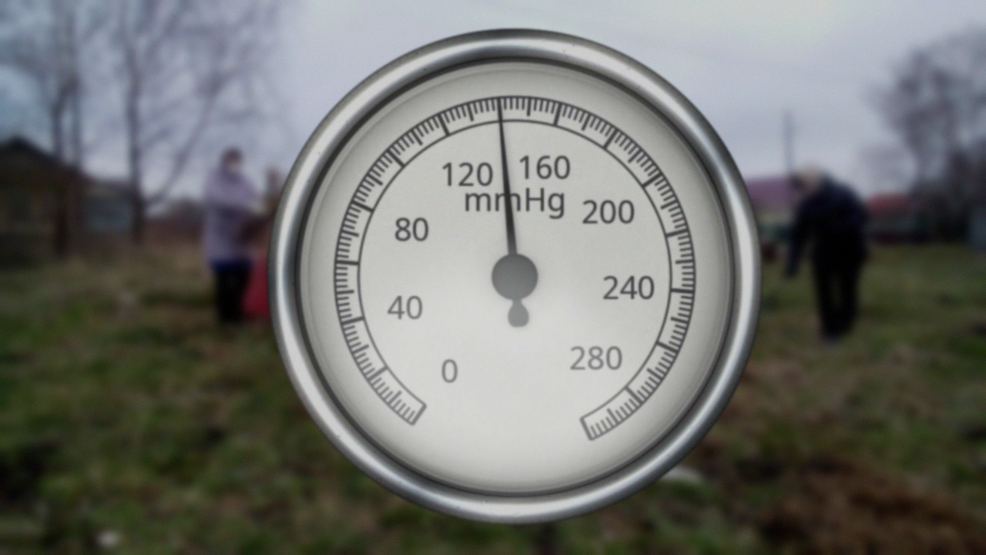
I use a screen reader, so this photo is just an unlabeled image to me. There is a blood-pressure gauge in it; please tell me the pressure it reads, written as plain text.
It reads 140 mmHg
